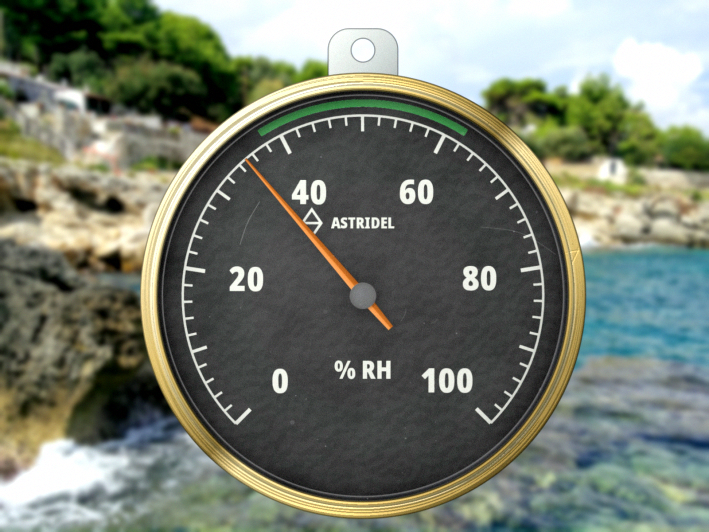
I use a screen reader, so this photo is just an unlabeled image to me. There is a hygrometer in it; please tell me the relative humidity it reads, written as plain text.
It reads 35 %
